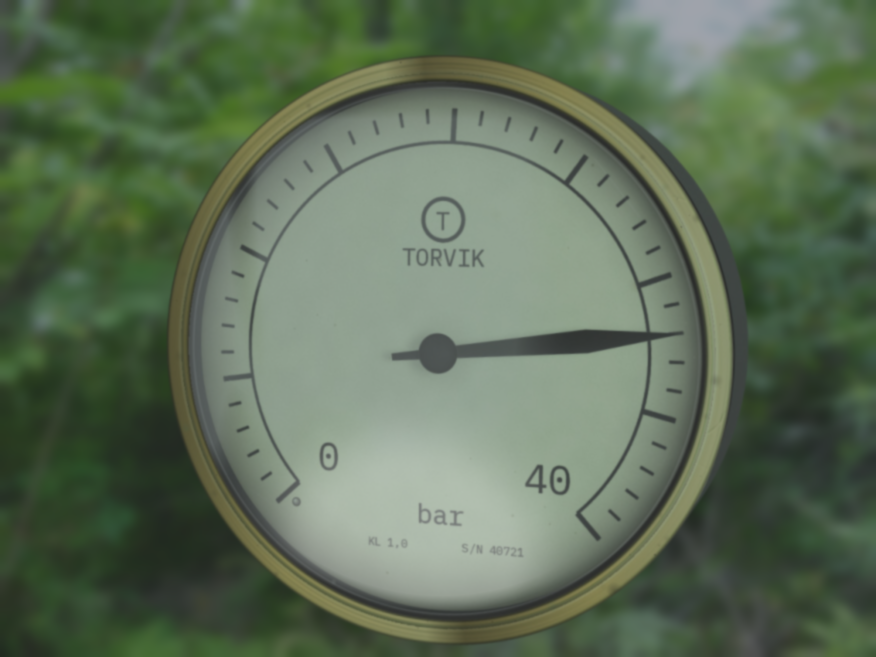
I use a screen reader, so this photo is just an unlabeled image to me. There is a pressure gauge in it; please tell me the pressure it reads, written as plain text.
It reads 32 bar
